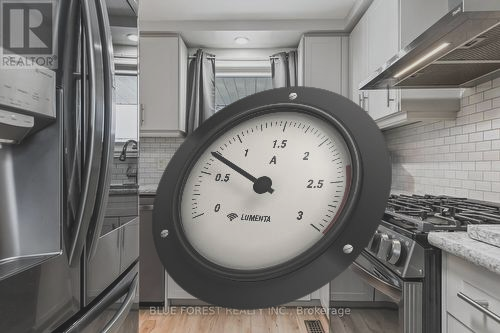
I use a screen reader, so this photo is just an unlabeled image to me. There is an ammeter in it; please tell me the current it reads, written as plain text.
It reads 0.7 A
